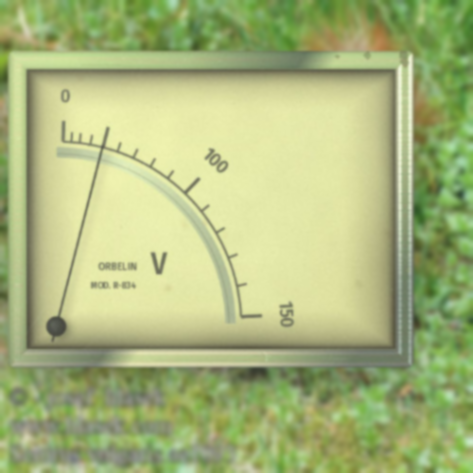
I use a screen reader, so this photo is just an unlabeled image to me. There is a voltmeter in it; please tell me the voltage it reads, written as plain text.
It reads 50 V
